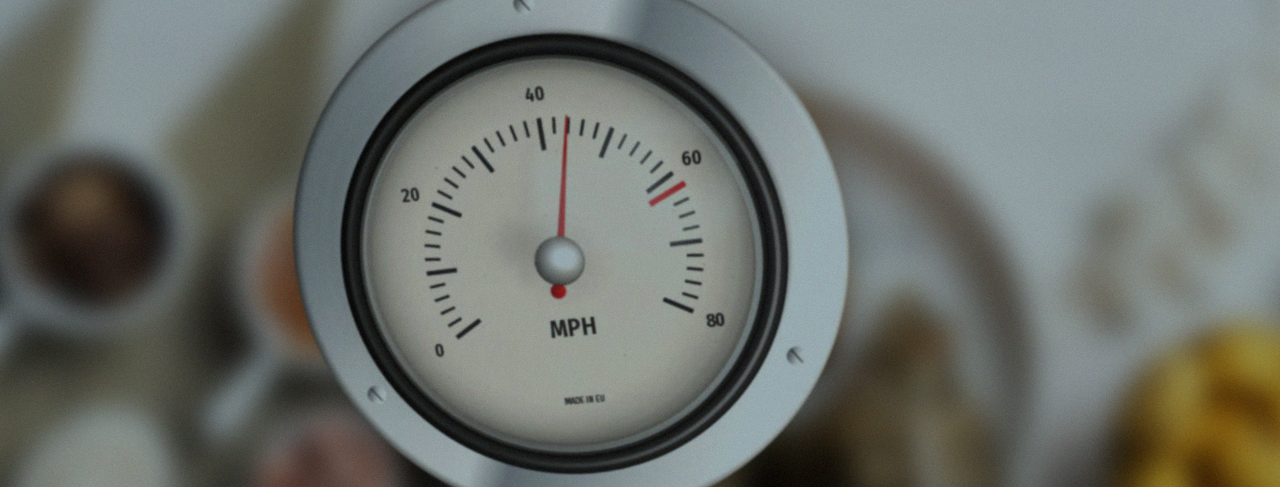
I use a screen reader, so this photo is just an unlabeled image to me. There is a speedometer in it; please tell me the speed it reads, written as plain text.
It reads 44 mph
